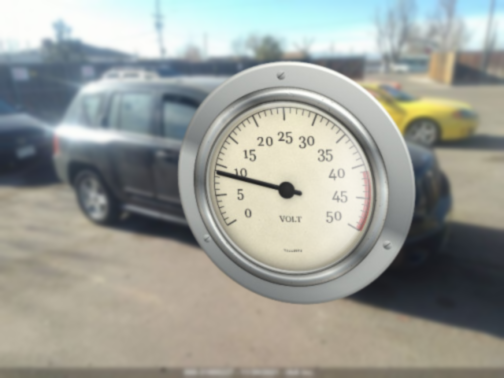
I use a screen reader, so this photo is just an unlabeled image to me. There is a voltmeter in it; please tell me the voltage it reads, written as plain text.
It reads 9 V
